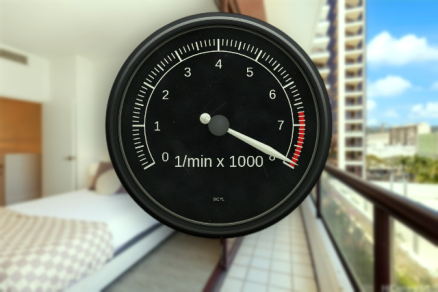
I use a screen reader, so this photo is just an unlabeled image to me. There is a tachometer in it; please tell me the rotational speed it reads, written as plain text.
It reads 7900 rpm
